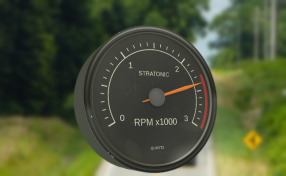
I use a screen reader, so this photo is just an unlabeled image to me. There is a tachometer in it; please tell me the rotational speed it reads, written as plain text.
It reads 2400 rpm
